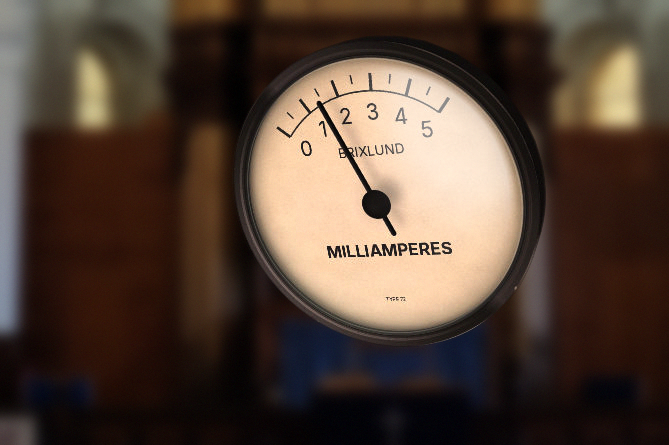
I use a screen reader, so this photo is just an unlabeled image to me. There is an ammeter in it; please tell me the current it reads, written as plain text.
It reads 1.5 mA
